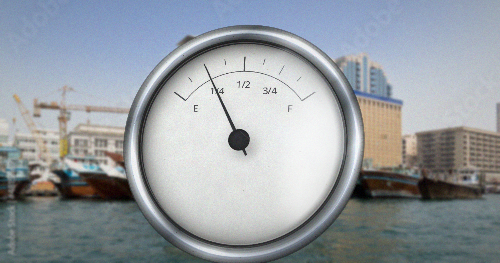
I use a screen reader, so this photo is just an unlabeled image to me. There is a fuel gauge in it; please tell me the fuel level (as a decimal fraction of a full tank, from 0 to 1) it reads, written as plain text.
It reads 0.25
